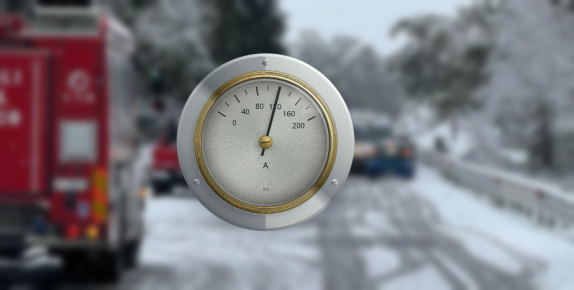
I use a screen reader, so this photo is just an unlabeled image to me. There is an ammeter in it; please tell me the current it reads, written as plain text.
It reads 120 A
